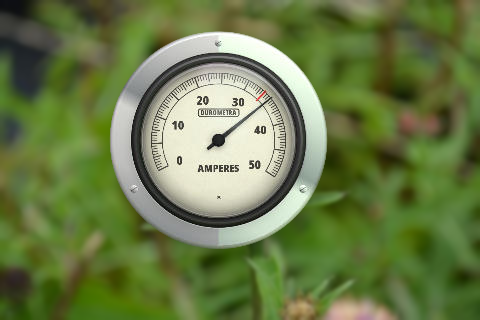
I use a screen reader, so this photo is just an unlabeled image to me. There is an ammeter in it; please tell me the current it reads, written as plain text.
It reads 35 A
